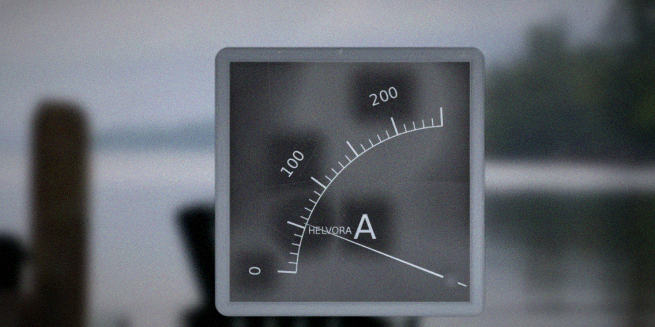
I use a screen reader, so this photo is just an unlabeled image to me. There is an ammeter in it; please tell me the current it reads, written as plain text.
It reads 55 A
